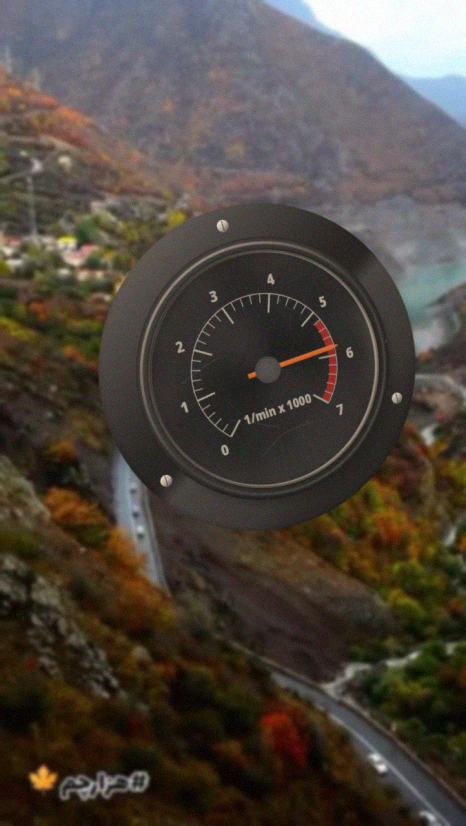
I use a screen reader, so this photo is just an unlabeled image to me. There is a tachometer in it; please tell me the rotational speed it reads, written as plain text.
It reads 5800 rpm
